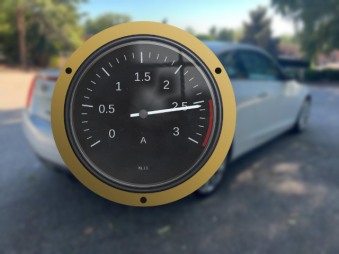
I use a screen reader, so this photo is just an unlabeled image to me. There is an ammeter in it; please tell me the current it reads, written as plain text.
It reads 2.55 A
